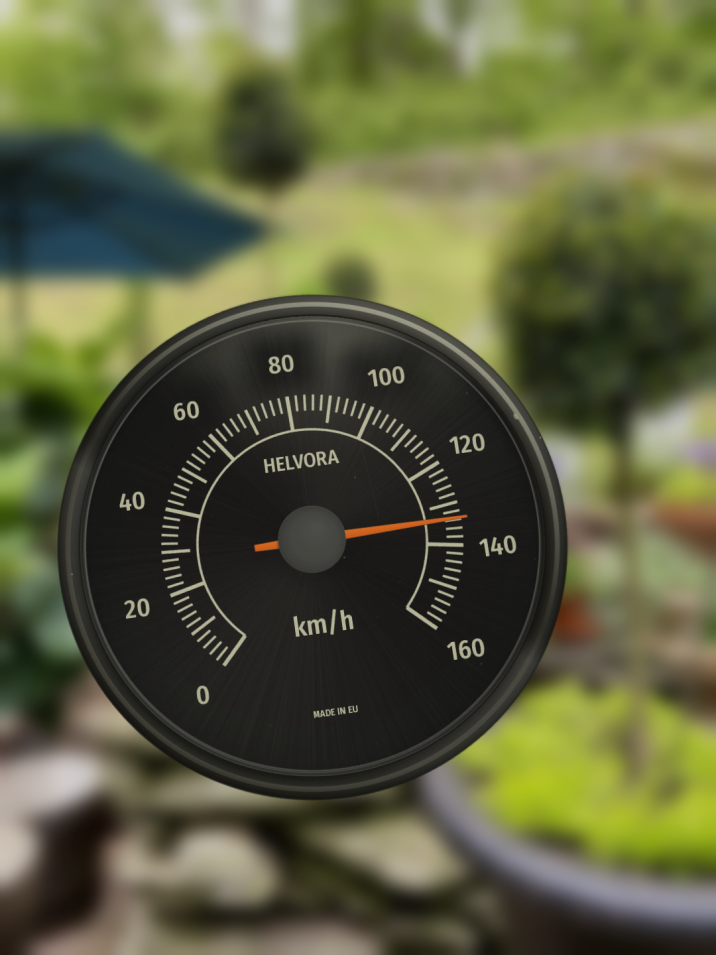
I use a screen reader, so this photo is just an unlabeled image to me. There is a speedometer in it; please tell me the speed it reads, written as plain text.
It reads 134 km/h
